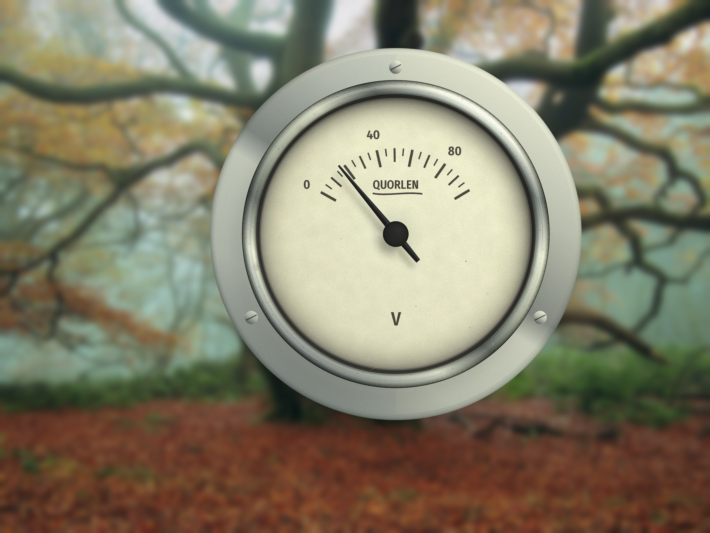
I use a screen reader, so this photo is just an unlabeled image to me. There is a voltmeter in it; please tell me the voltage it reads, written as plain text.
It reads 17.5 V
